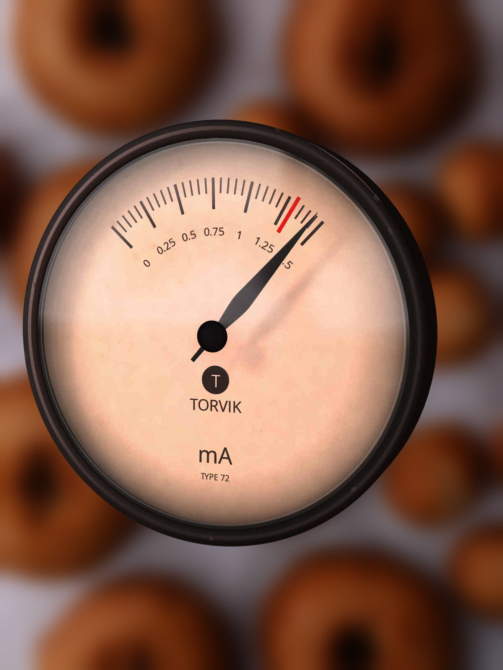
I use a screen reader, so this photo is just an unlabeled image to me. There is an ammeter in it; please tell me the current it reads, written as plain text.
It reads 1.45 mA
